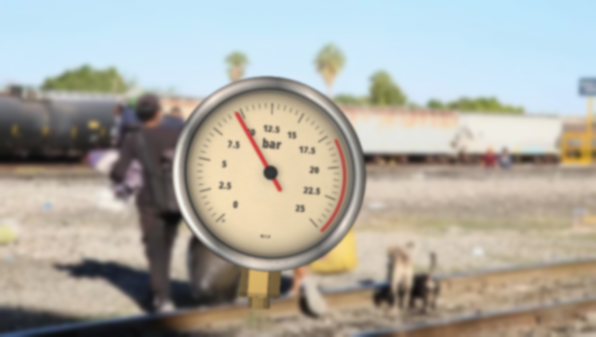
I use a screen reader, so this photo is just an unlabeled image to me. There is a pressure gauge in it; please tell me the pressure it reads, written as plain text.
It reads 9.5 bar
